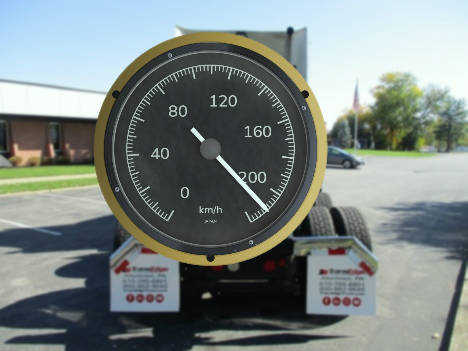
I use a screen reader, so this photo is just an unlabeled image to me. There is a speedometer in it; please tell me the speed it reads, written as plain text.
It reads 210 km/h
